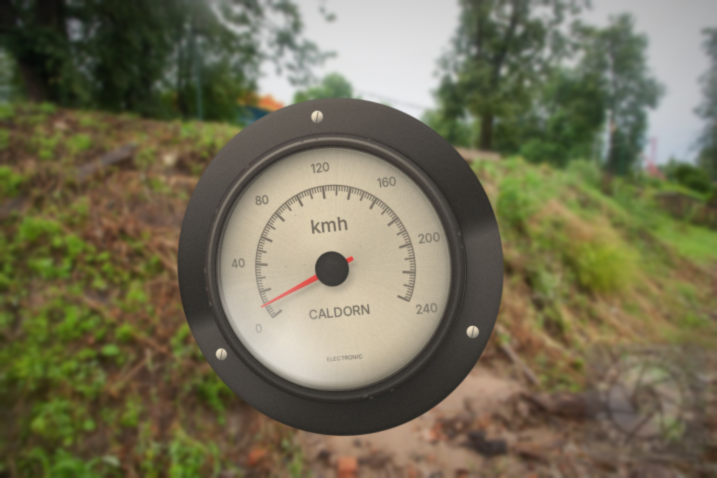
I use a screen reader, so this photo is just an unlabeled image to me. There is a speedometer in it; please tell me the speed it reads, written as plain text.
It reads 10 km/h
